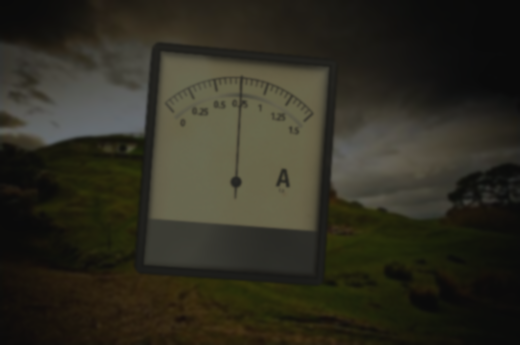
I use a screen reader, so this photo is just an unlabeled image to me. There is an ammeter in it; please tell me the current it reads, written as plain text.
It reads 0.75 A
